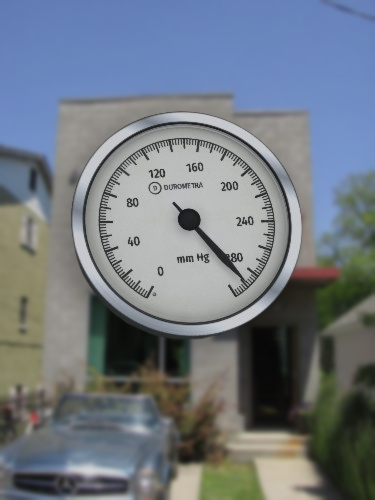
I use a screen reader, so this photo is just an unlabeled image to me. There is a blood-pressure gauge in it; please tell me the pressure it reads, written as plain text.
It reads 290 mmHg
